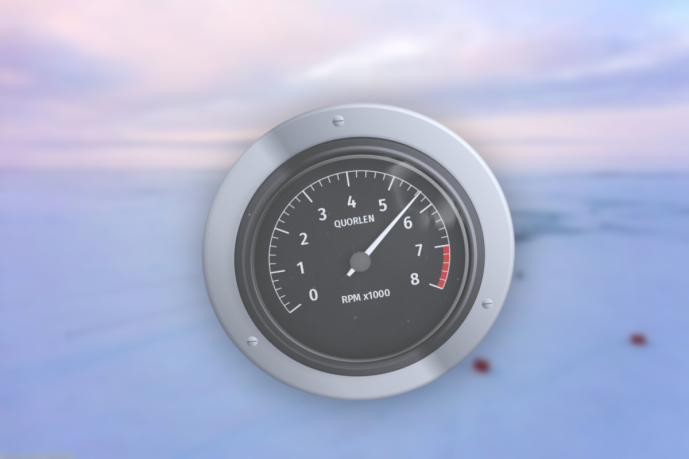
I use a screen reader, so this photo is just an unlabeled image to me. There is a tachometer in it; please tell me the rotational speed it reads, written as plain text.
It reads 5600 rpm
